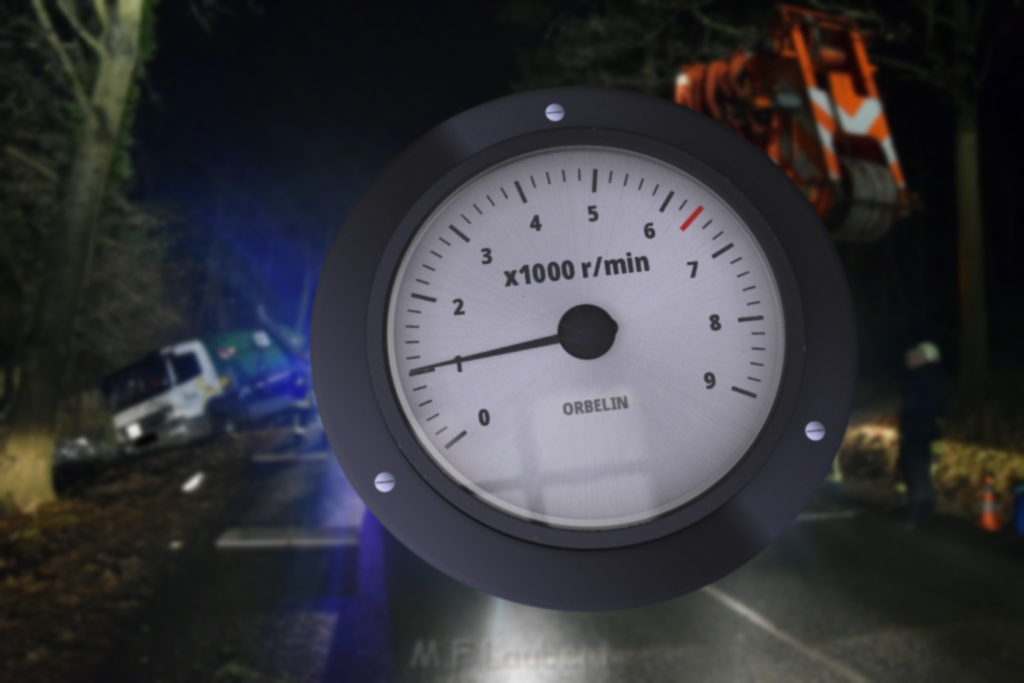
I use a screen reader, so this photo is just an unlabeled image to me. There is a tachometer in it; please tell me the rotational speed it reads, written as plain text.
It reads 1000 rpm
